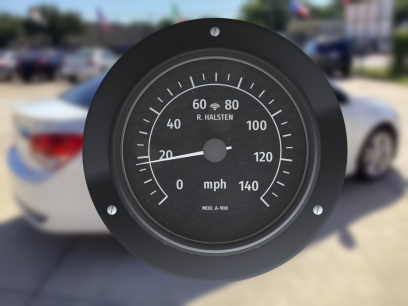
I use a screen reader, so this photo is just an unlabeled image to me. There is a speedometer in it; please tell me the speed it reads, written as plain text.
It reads 17.5 mph
